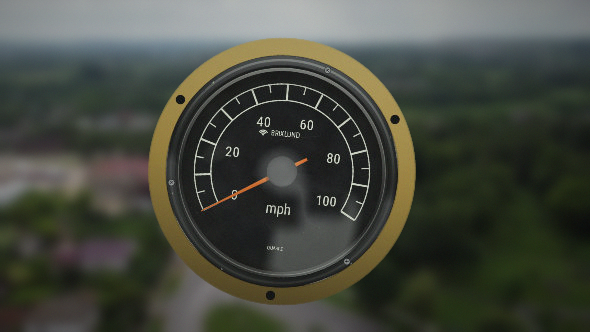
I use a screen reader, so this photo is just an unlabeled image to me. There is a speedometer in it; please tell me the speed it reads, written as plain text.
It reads 0 mph
